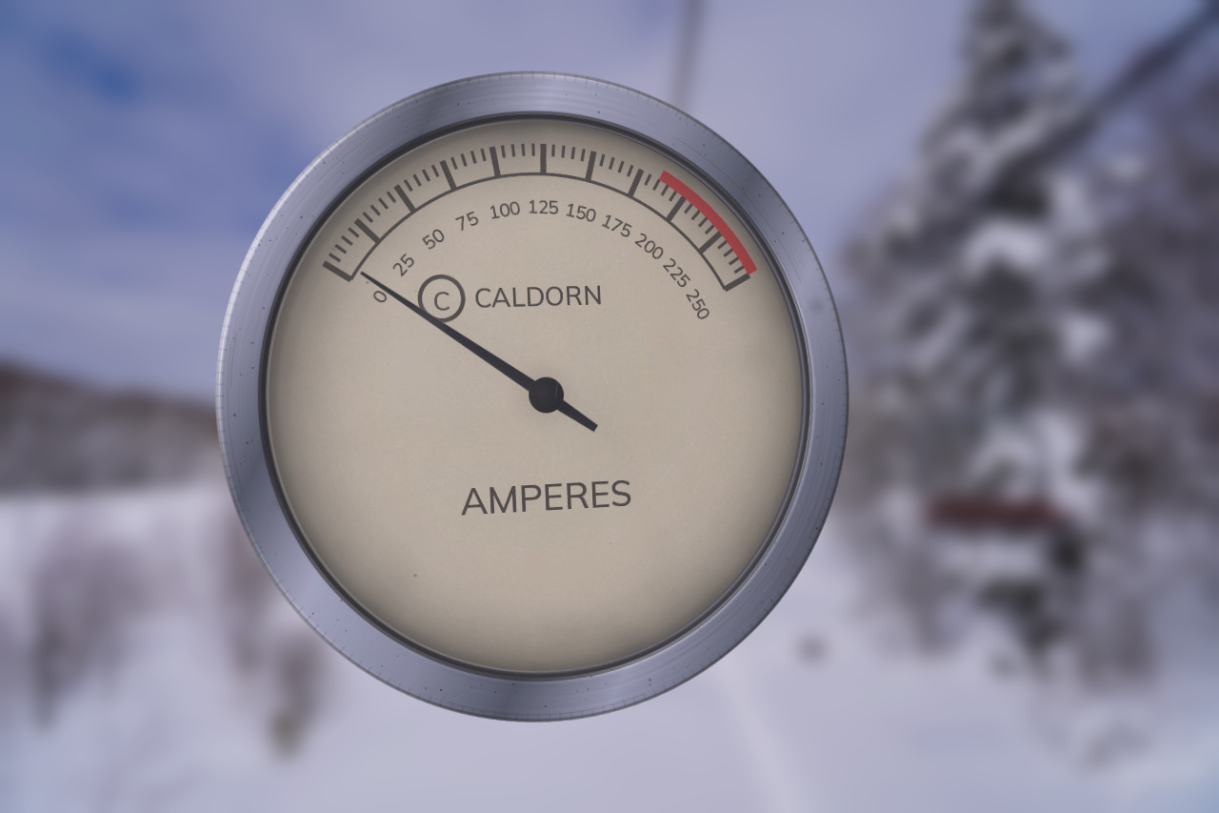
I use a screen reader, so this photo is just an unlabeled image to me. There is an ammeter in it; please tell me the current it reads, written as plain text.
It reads 5 A
